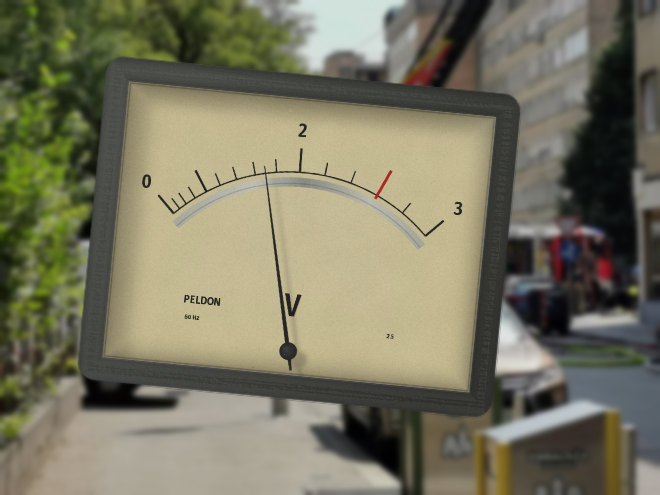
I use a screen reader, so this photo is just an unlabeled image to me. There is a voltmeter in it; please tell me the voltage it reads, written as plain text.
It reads 1.7 V
